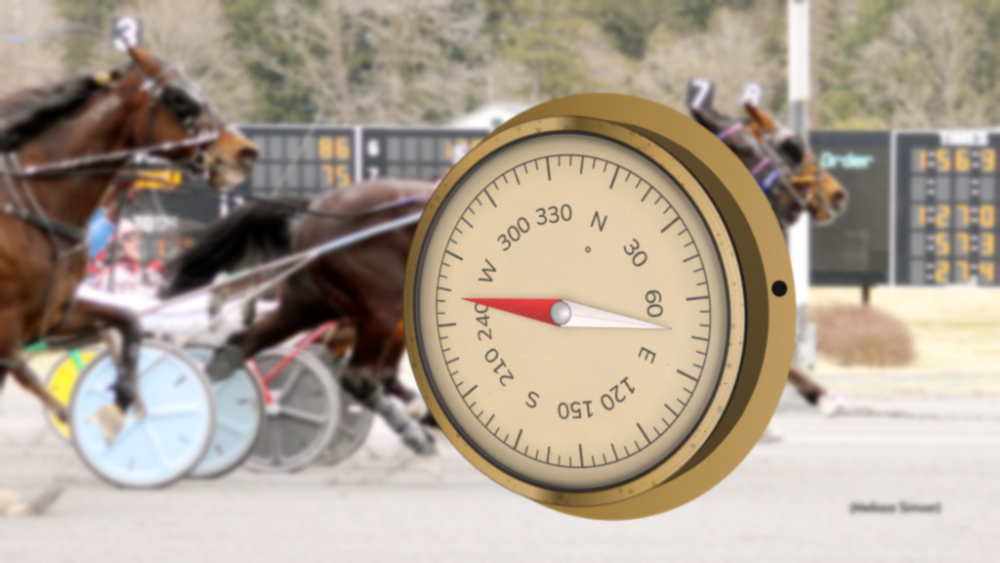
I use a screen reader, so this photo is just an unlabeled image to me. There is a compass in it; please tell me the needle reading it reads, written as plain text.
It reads 252.5 °
